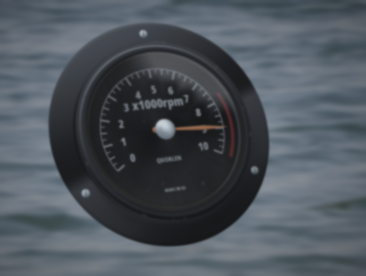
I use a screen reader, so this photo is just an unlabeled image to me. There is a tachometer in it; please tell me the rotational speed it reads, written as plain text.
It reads 9000 rpm
